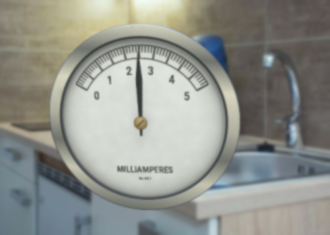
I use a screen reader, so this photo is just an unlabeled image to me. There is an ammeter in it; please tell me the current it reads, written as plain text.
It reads 2.5 mA
